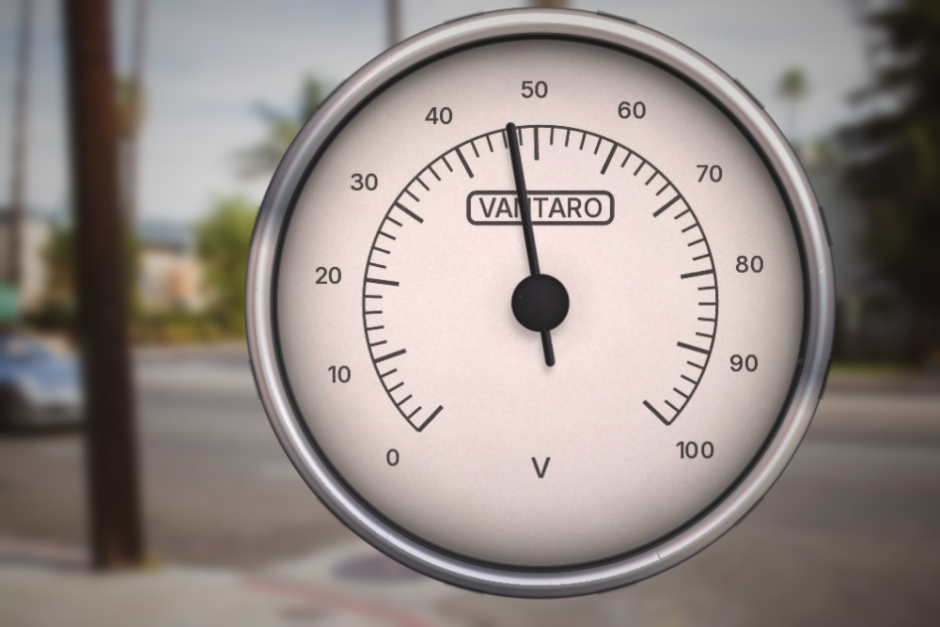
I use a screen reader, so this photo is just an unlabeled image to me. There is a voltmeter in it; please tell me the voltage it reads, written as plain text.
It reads 47 V
